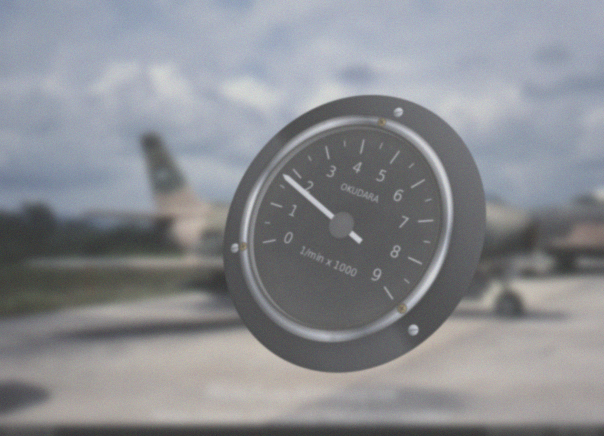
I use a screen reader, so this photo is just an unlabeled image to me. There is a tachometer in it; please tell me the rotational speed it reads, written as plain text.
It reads 1750 rpm
